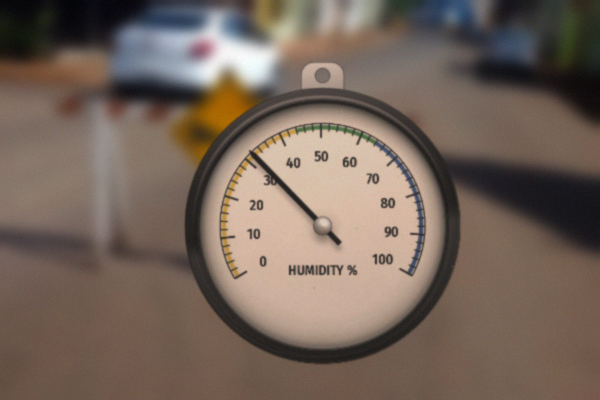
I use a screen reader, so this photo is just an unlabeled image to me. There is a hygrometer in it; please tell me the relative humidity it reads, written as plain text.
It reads 32 %
